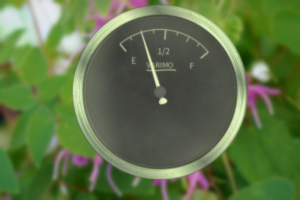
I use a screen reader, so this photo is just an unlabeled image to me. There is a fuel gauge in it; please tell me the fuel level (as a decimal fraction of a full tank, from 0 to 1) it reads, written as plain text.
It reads 0.25
